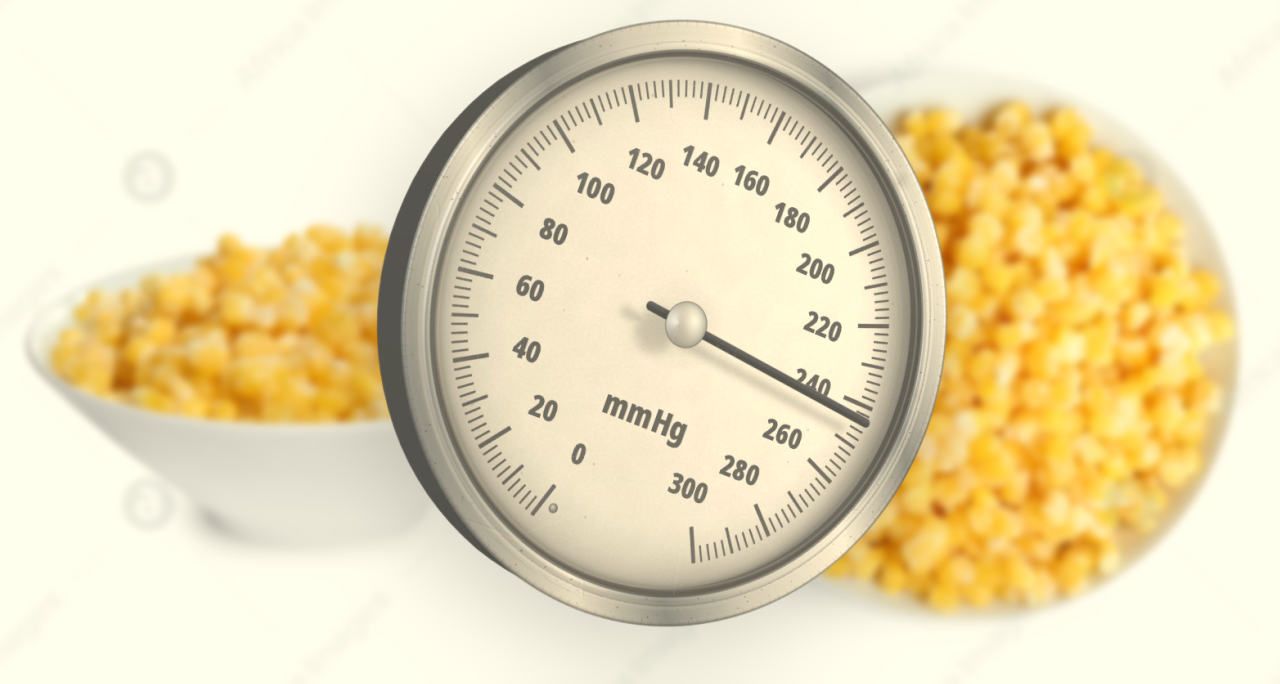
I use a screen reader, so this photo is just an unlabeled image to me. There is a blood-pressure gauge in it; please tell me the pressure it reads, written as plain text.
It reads 244 mmHg
